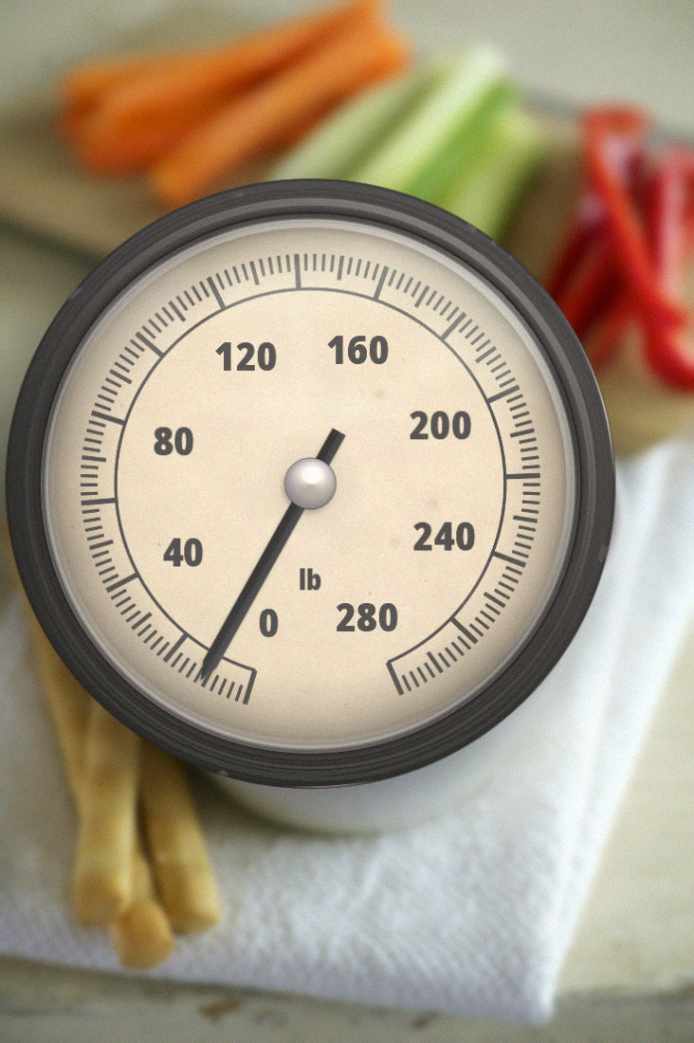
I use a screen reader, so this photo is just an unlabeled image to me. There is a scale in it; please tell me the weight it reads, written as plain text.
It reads 11 lb
